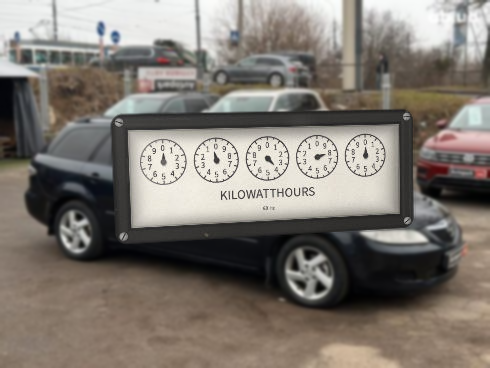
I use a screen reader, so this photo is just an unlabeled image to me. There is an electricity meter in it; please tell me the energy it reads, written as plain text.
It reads 380 kWh
